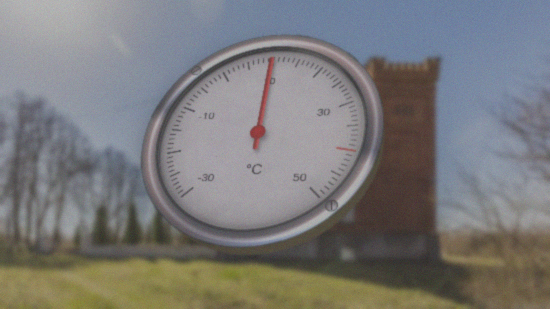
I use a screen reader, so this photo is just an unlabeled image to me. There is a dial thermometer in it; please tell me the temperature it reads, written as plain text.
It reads 10 °C
